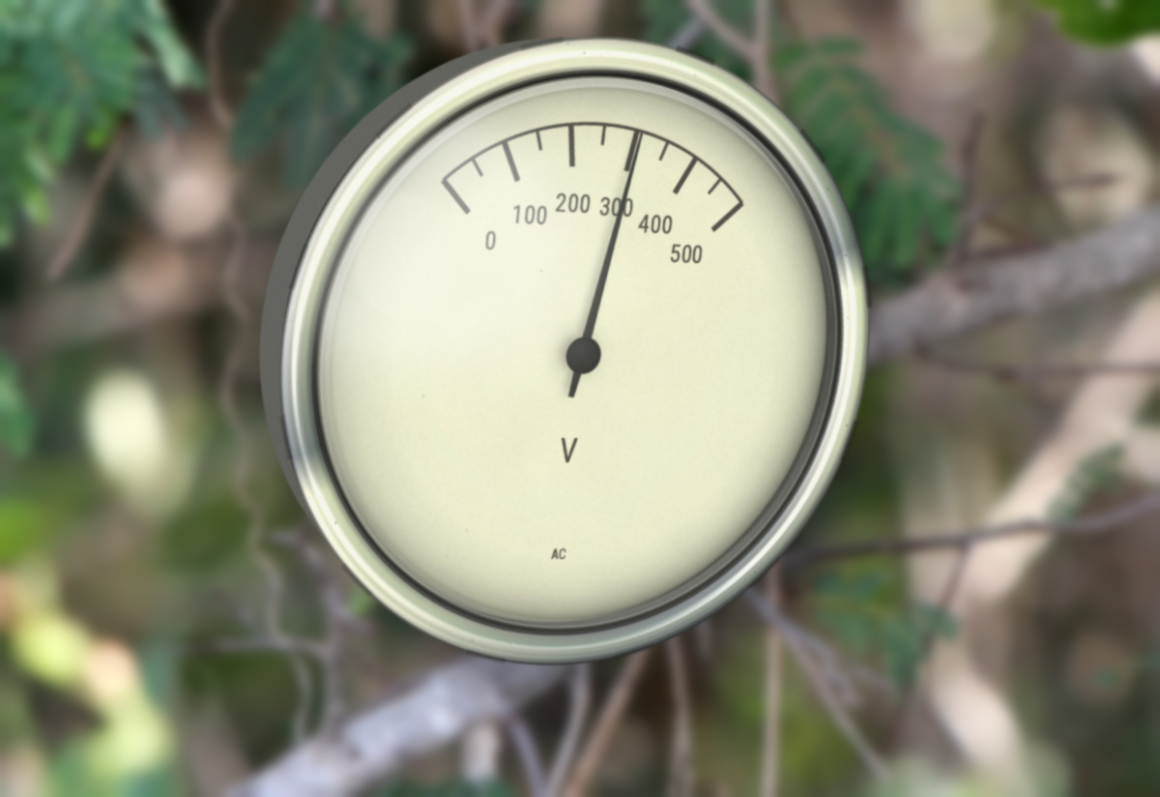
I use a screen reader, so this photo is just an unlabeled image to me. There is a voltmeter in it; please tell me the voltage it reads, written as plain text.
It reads 300 V
